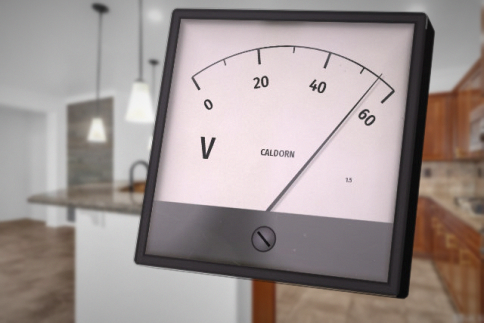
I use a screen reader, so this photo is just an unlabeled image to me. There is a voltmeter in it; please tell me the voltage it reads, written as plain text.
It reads 55 V
